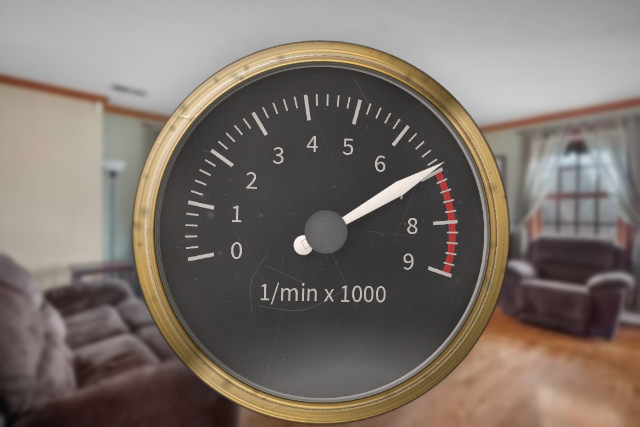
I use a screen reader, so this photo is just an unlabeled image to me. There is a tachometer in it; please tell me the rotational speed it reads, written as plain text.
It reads 6900 rpm
